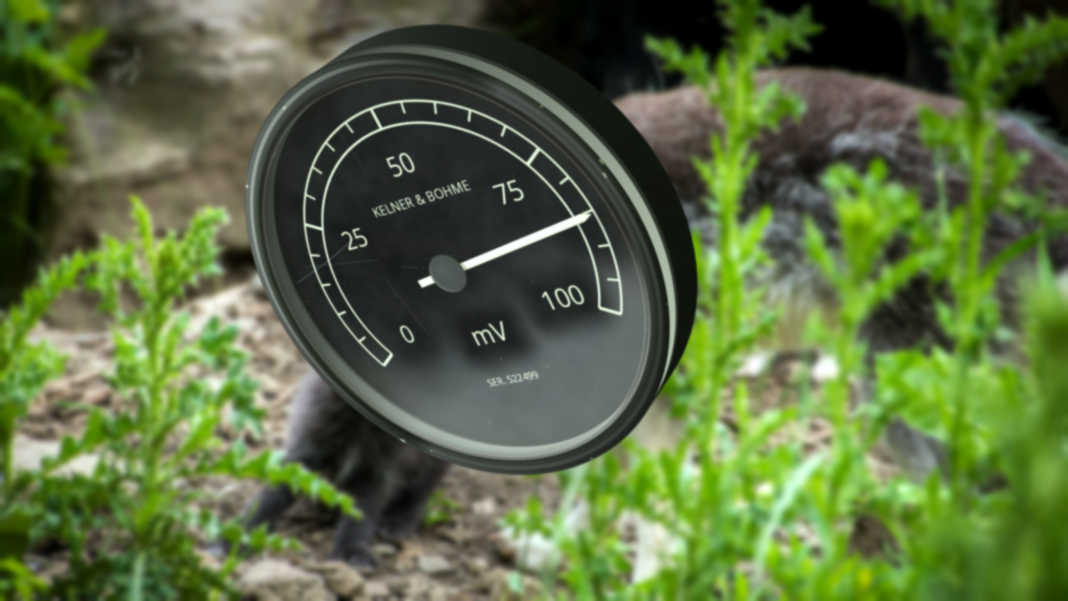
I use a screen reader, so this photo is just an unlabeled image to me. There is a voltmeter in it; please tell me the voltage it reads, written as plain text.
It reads 85 mV
